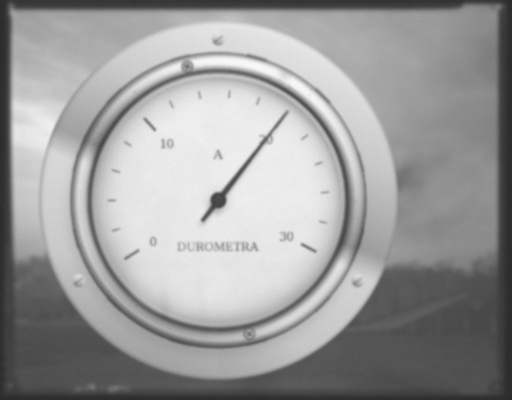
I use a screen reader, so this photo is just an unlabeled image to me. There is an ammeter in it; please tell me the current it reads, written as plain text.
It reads 20 A
